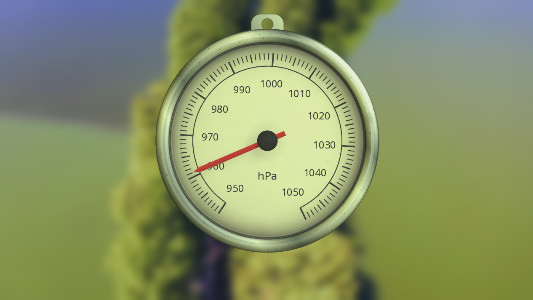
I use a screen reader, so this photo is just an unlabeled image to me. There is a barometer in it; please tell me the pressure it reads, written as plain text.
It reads 961 hPa
